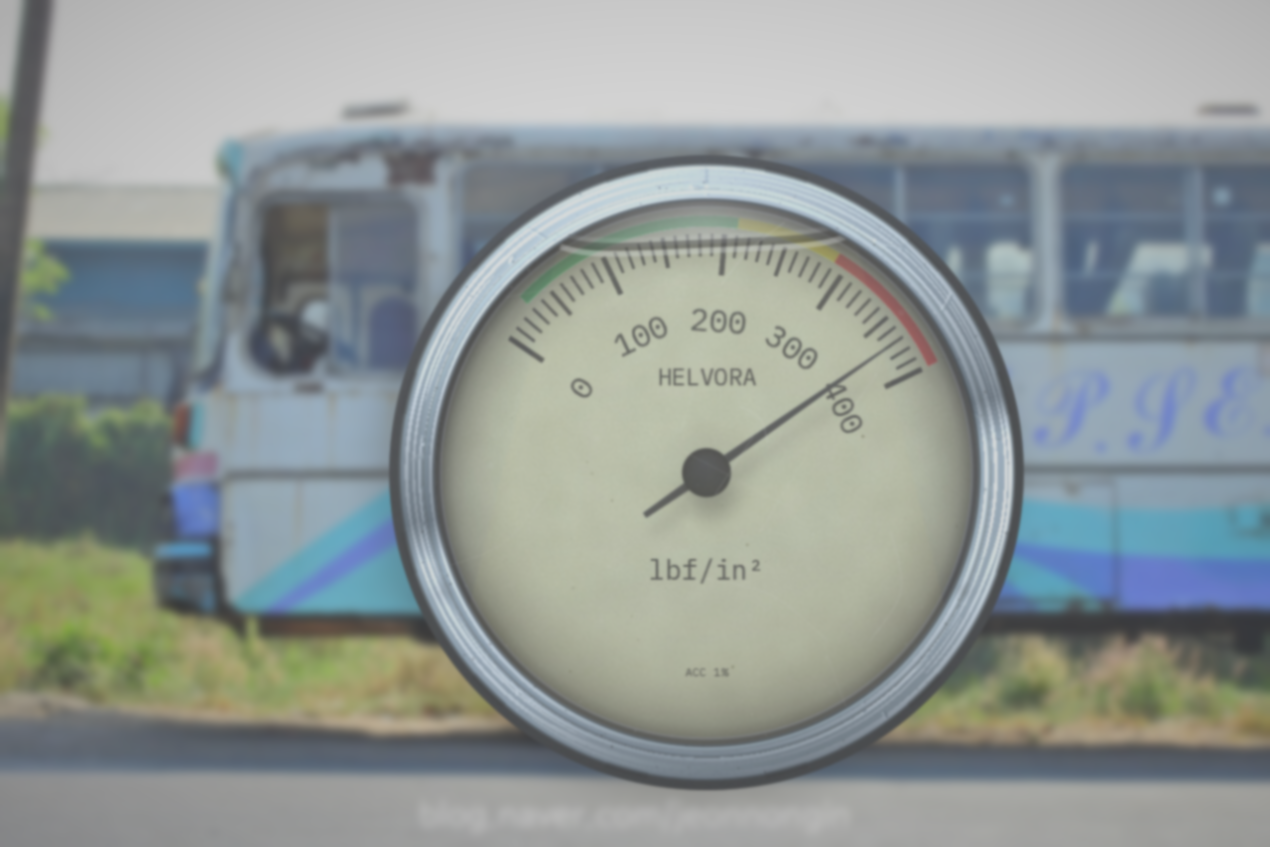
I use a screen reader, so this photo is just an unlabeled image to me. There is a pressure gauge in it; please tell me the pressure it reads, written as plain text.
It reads 370 psi
